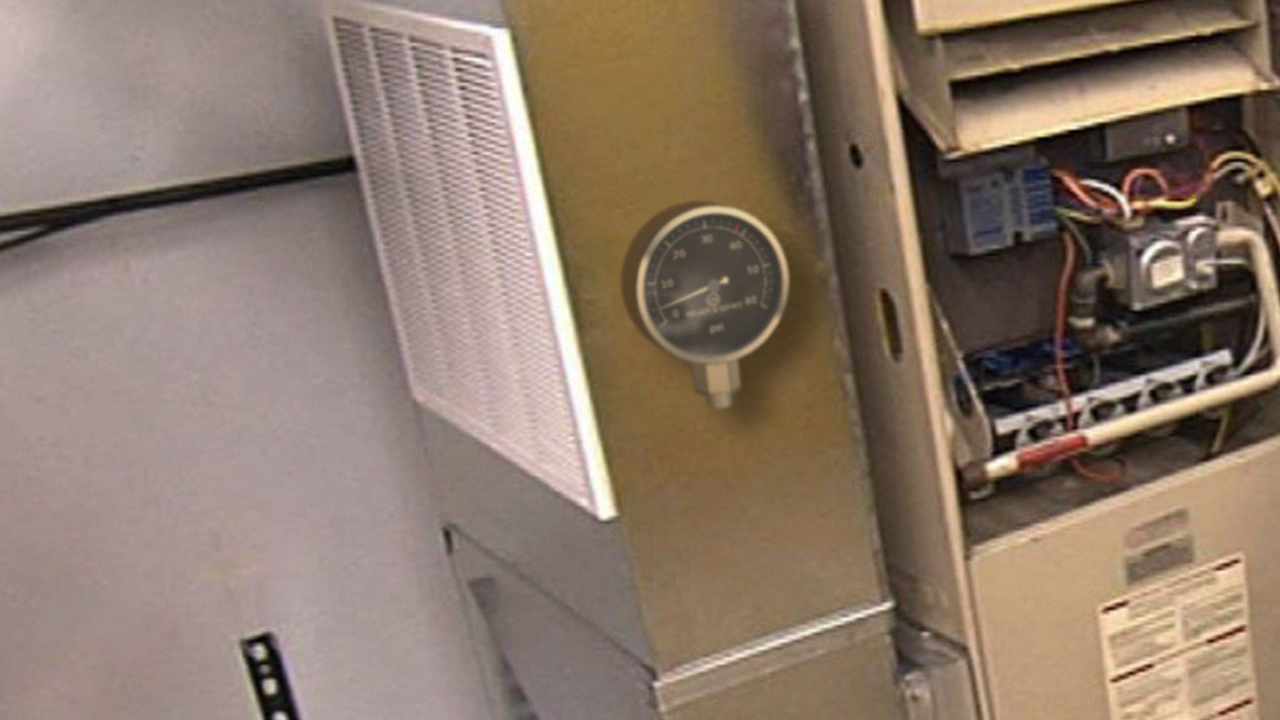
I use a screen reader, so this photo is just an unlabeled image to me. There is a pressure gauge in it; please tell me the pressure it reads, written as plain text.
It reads 4 psi
